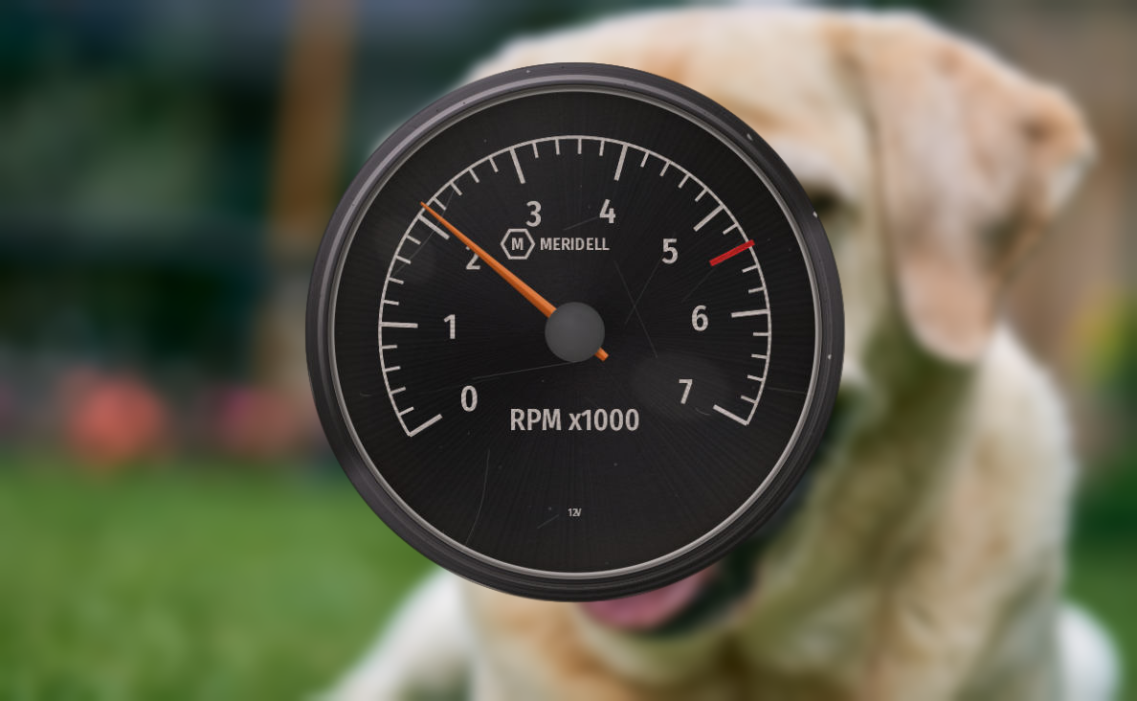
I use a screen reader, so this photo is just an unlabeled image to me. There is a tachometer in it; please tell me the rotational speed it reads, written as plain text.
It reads 2100 rpm
